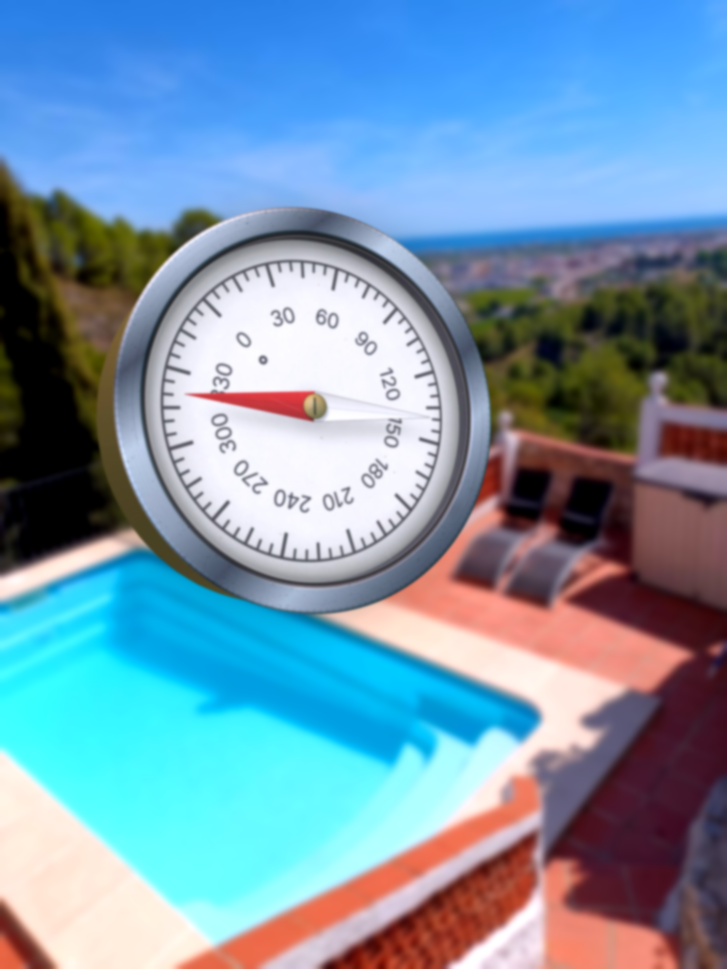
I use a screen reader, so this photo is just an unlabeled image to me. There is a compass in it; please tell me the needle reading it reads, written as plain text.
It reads 320 °
